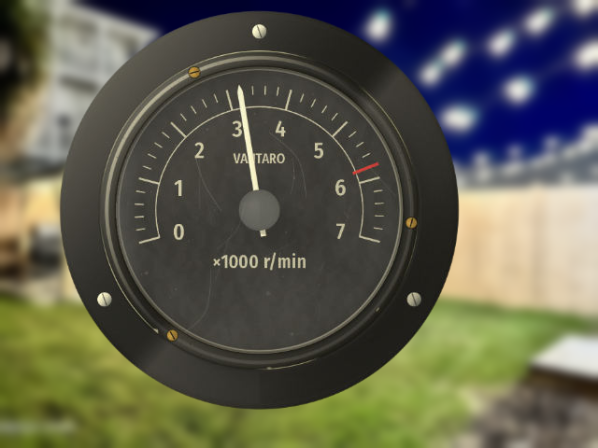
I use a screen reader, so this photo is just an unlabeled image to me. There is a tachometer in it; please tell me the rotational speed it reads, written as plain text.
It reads 3200 rpm
